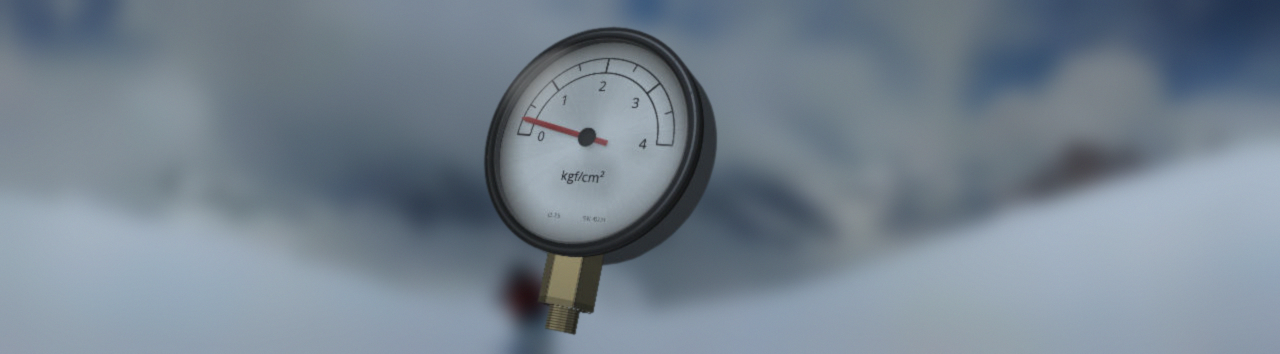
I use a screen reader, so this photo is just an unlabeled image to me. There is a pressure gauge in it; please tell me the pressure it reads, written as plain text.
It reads 0.25 kg/cm²
